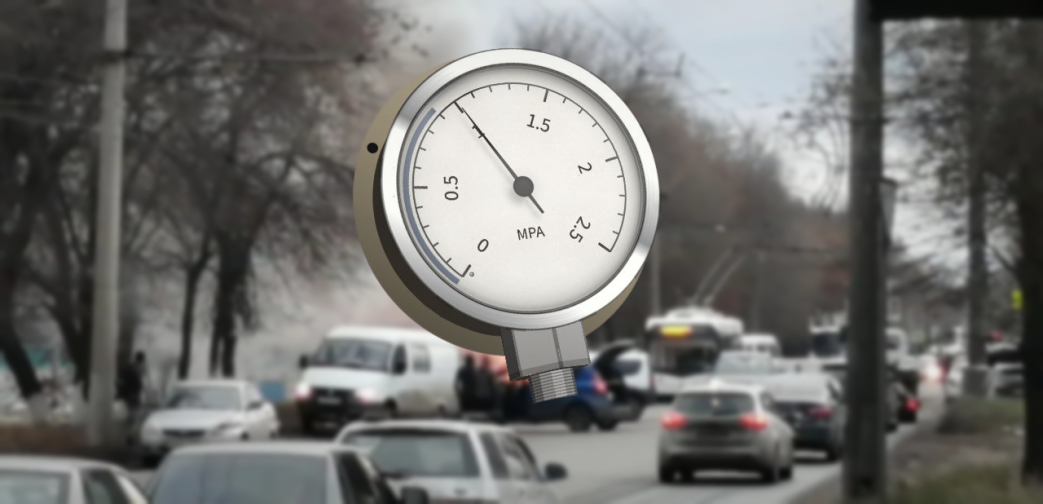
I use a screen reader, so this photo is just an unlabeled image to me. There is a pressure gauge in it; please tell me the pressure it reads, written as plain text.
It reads 1 MPa
